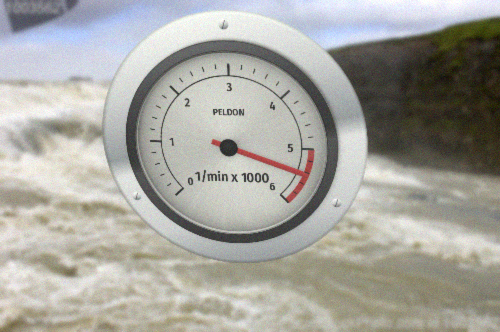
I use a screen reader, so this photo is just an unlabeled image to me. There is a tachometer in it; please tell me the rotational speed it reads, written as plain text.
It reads 5400 rpm
